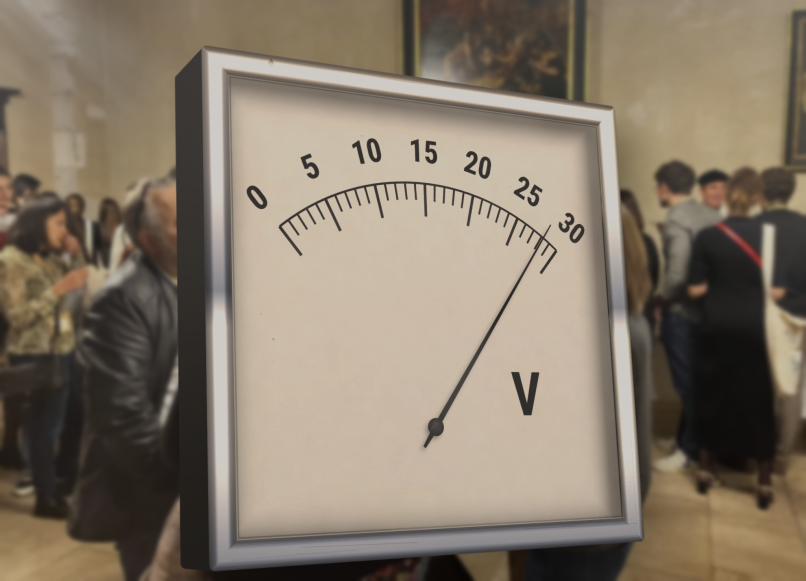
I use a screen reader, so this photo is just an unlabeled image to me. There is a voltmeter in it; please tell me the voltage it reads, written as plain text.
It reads 28 V
